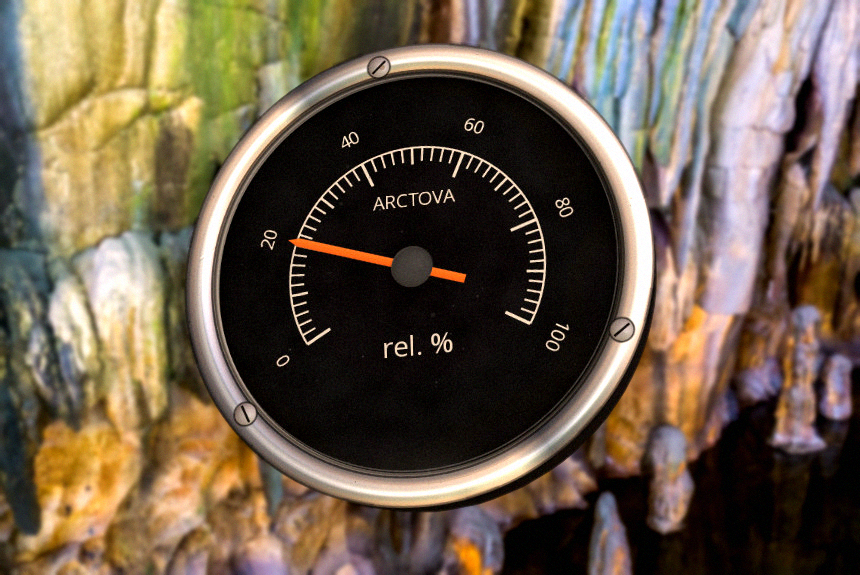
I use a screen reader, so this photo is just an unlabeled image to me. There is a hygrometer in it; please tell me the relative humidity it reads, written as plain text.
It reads 20 %
